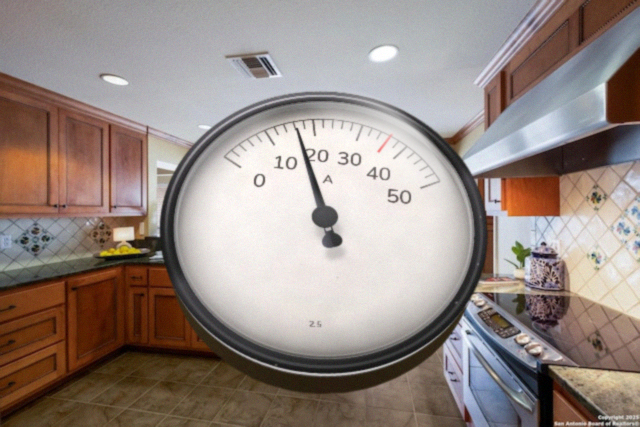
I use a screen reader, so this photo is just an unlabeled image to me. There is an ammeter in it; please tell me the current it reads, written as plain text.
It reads 16 A
